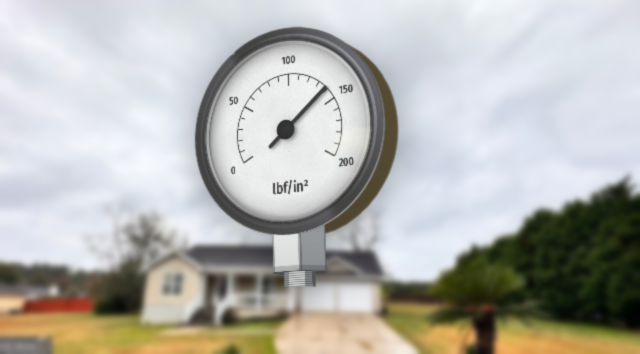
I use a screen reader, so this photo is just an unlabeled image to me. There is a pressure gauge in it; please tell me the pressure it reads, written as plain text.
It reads 140 psi
